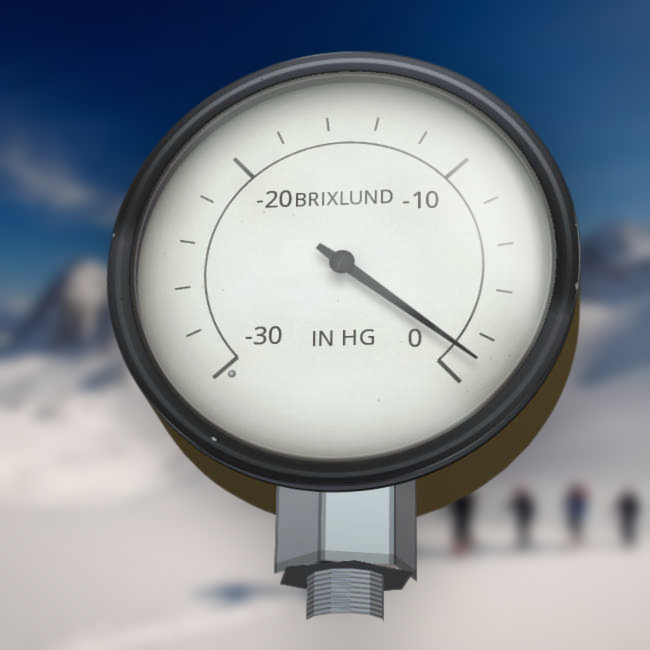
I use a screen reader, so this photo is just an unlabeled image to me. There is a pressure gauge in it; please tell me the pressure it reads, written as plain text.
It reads -1 inHg
